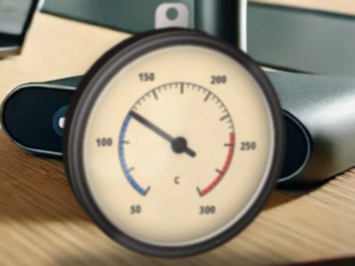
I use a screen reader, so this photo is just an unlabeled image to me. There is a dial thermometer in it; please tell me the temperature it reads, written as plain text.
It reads 125 °C
